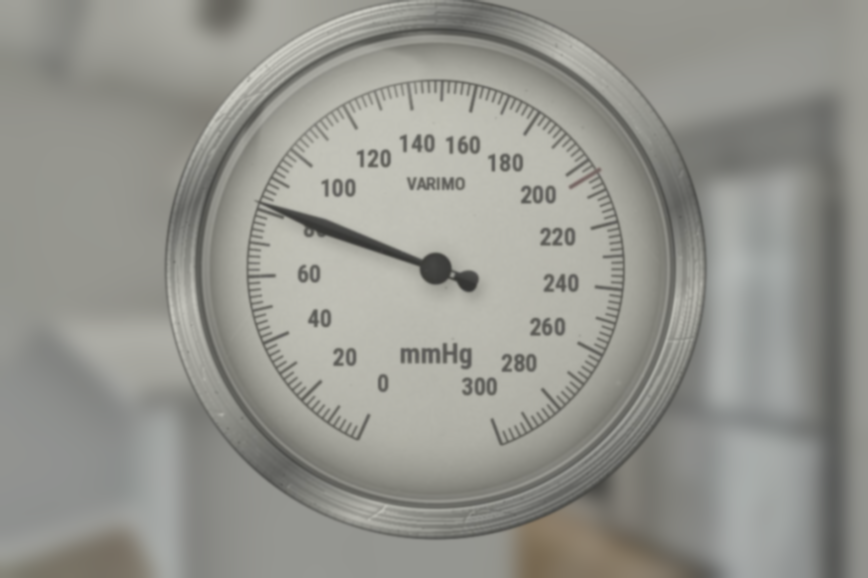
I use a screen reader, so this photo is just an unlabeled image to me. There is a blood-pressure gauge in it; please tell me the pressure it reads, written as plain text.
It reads 82 mmHg
